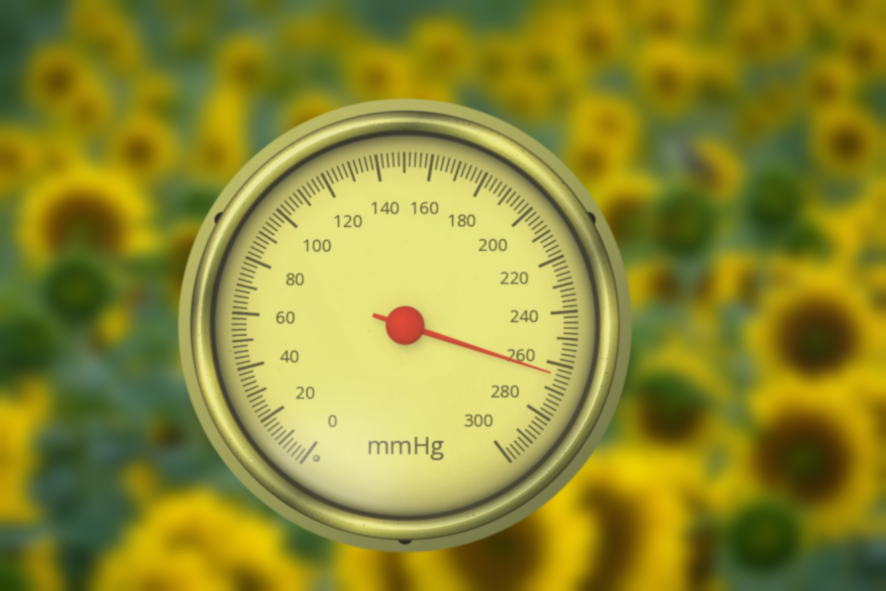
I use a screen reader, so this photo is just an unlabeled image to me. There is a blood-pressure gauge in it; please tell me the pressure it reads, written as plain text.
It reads 264 mmHg
